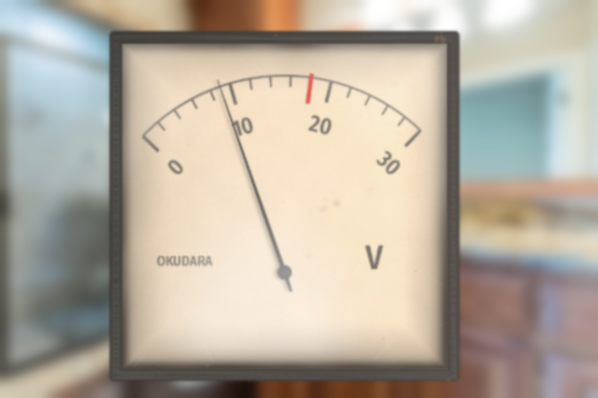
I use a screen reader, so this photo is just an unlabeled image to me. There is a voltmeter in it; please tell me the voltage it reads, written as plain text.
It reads 9 V
